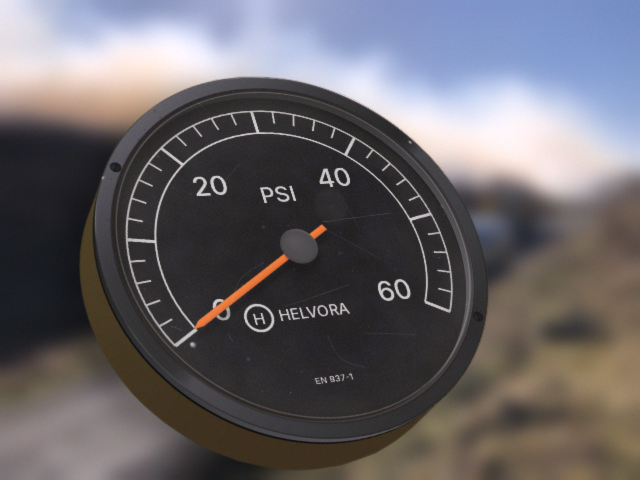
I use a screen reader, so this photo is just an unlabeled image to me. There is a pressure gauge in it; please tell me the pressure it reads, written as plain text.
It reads 0 psi
